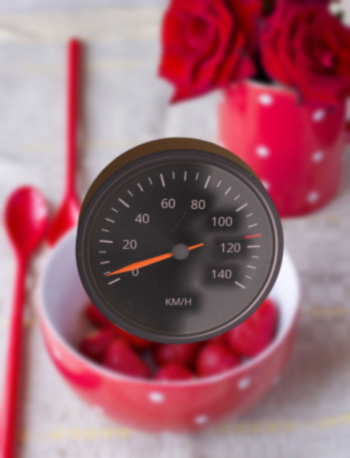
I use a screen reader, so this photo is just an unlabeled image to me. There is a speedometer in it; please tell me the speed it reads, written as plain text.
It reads 5 km/h
